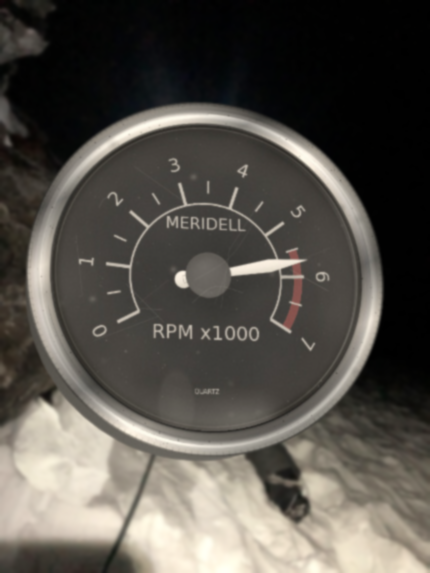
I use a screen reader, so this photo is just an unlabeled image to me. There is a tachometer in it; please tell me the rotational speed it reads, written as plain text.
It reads 5750 rpm
